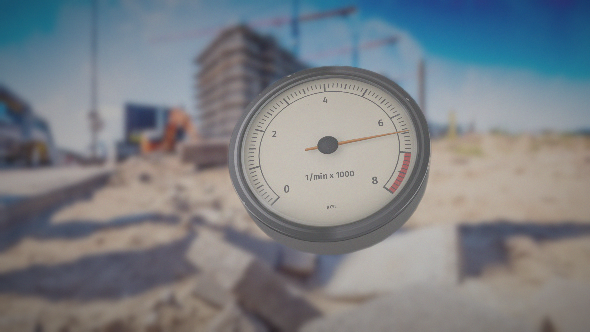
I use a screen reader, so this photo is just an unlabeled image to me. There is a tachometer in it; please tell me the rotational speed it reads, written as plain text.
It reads 6500 rpm
